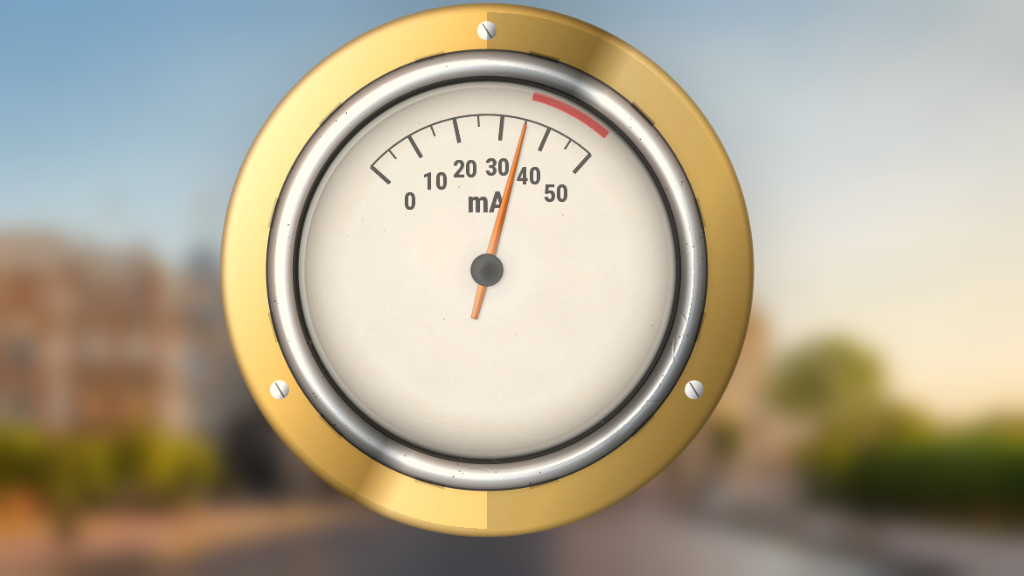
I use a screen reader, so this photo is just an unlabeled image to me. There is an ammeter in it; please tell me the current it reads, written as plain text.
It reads 35 mA
